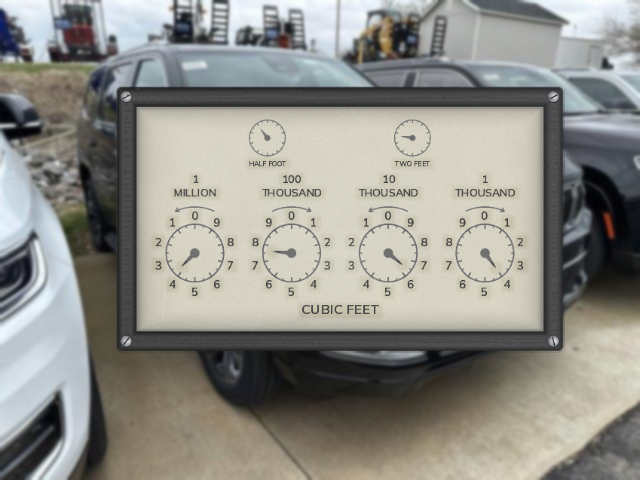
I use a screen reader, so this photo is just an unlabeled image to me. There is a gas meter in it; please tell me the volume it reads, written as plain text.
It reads 376400 ft³
